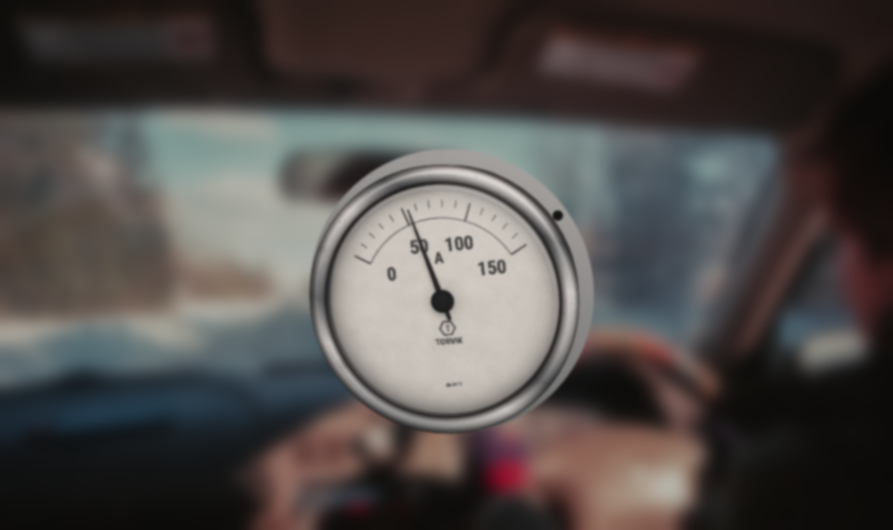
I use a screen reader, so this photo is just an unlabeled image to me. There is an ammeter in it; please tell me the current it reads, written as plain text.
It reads 55 A
